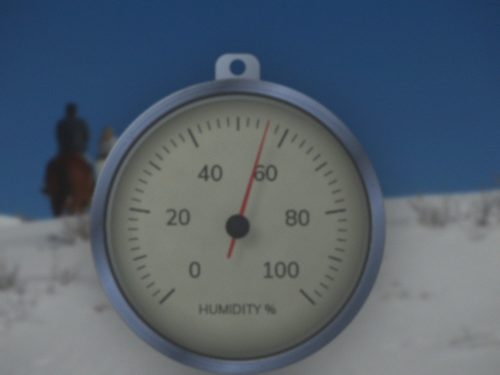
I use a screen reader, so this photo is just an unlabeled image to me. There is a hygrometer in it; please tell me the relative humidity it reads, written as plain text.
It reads 56 %
